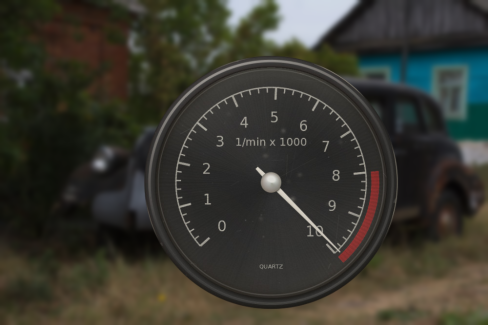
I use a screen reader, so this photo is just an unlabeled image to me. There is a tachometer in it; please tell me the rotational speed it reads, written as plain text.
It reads 9900 rpm
